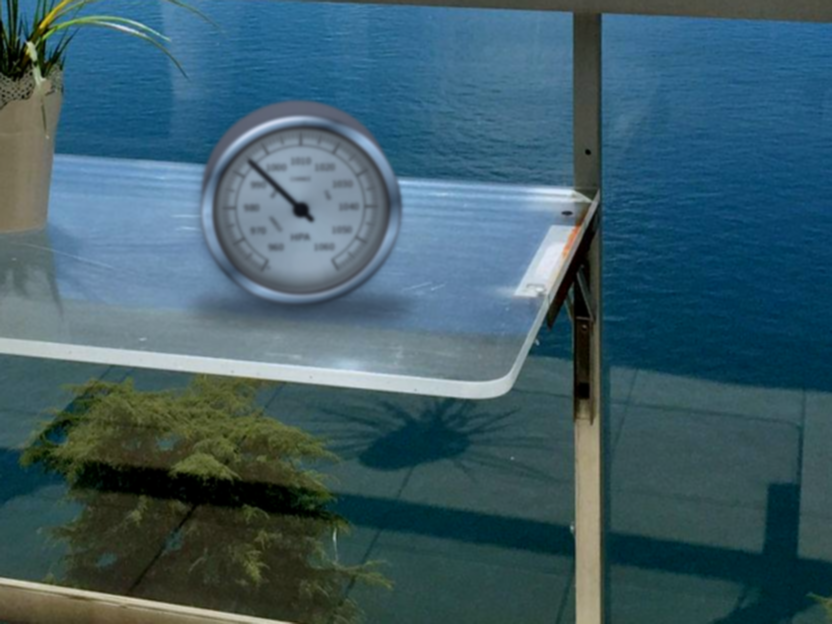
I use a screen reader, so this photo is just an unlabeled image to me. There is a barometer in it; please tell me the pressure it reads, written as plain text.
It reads 995 hPa
